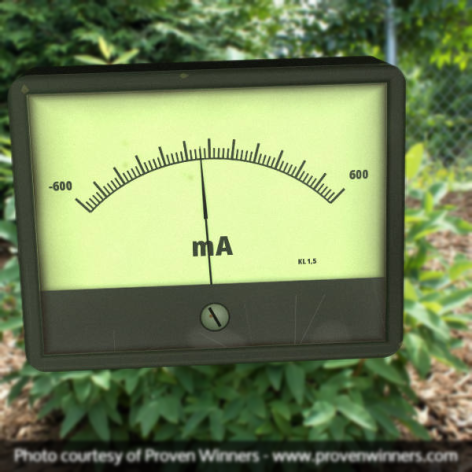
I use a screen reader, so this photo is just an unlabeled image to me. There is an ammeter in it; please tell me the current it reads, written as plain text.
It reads -40 mA
